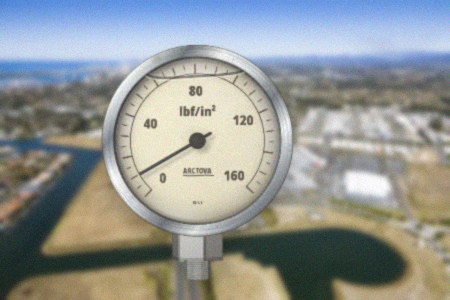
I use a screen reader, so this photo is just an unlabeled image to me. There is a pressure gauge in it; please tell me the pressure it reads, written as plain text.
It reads 10 psi
